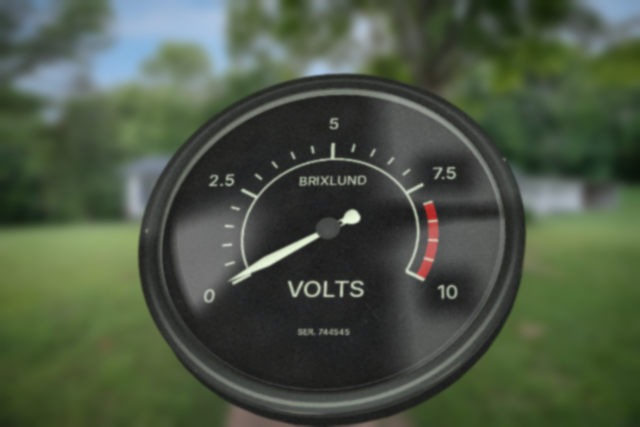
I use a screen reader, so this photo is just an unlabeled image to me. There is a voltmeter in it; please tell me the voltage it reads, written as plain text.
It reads 0 V
